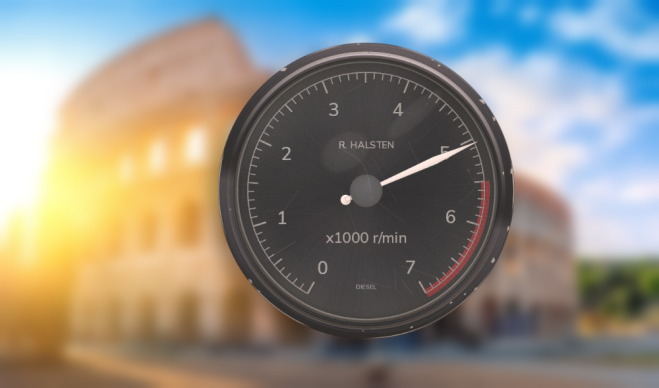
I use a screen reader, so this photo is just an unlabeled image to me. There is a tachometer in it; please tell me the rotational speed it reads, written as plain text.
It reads 5050 rpm
